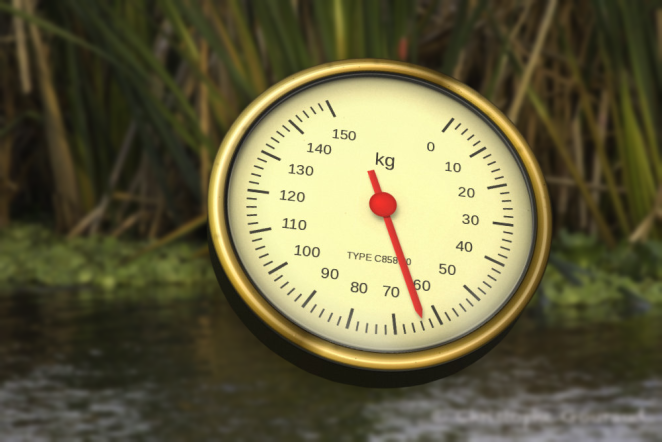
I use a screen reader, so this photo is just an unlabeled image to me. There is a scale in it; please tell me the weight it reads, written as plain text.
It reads 64 kg
